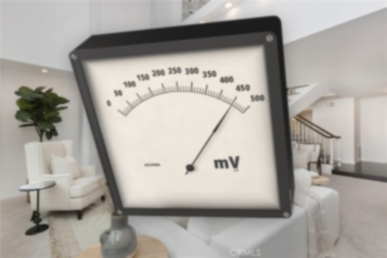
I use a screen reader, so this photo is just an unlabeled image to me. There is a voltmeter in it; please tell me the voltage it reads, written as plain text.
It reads 450 mV
